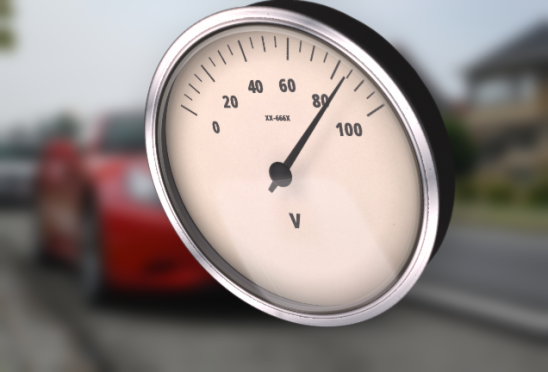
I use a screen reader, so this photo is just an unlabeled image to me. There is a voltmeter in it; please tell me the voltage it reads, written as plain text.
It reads 85 V
